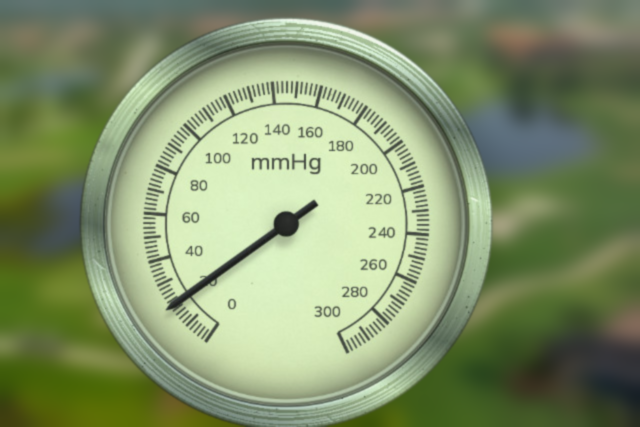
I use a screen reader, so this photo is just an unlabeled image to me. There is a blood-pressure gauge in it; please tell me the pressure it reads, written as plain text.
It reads 20 mmHg
